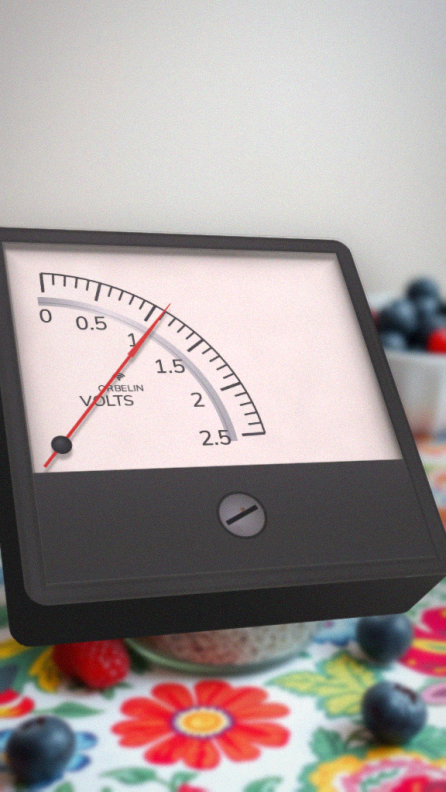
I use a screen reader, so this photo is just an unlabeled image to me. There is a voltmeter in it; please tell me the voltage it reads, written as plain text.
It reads 1.1 V
